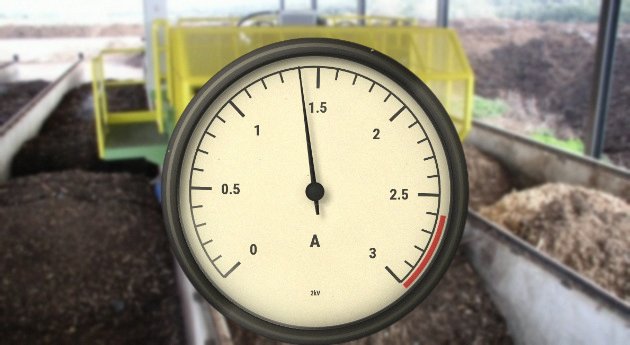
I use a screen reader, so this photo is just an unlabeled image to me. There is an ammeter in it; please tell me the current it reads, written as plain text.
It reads 1.4 A
